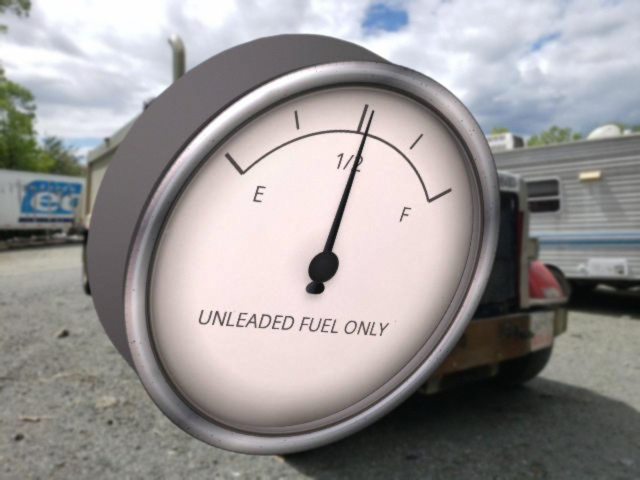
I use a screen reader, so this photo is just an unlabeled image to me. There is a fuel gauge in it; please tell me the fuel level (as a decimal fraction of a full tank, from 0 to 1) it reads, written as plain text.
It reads 0.5
